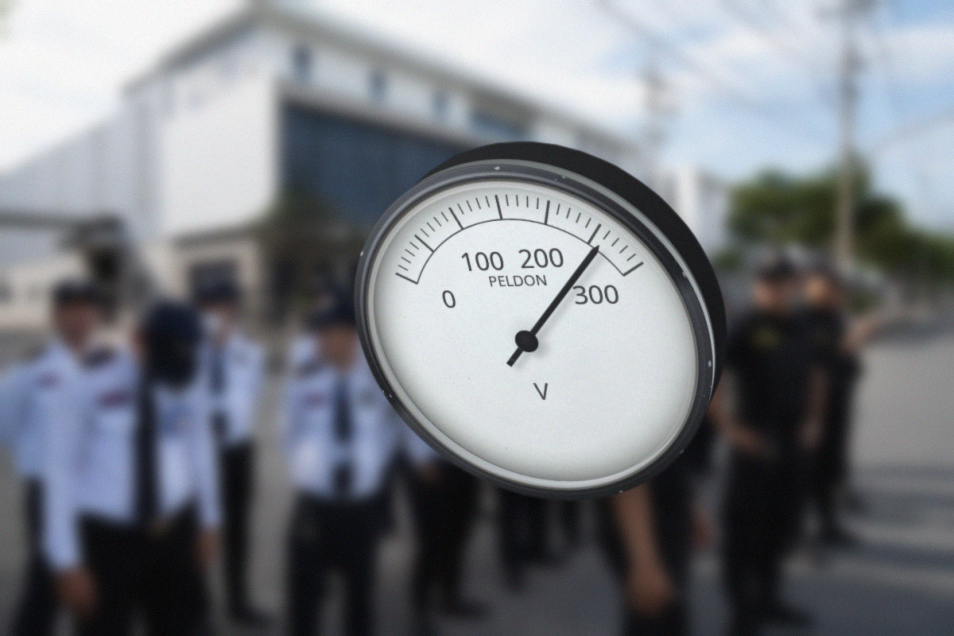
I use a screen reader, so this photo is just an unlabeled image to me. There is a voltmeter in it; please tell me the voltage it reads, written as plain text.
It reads 260 V
